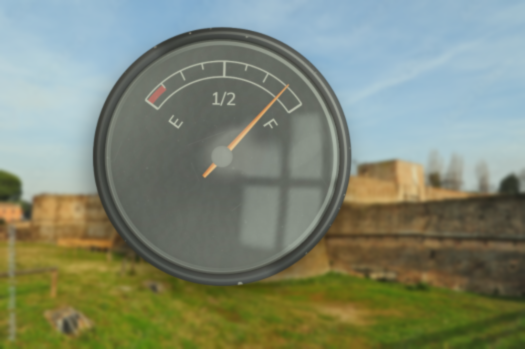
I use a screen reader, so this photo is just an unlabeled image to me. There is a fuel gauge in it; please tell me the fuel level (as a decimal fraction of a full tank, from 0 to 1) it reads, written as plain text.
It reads 0.875
